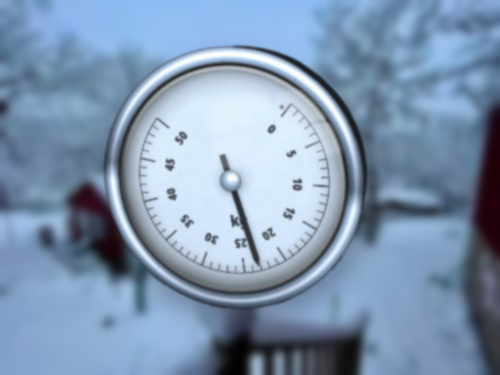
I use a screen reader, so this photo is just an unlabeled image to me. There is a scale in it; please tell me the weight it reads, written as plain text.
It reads 23 kg
